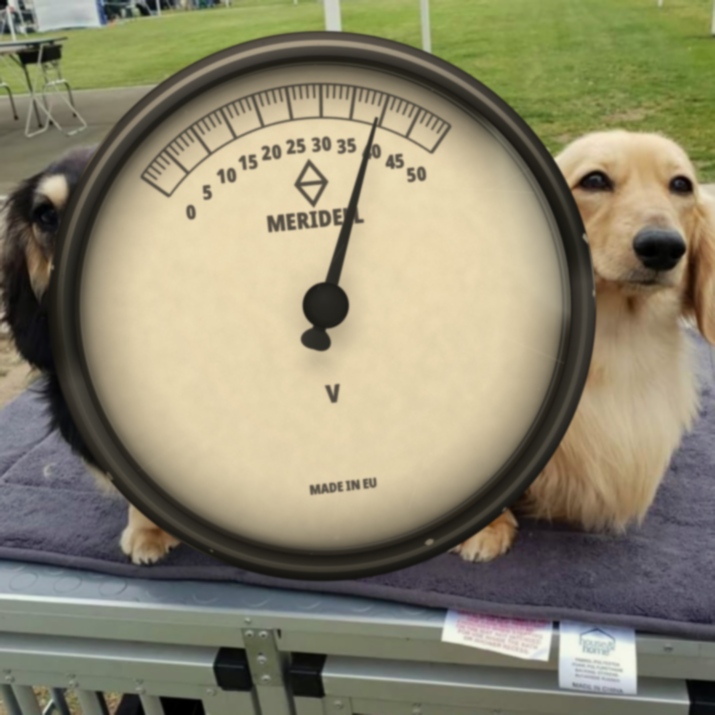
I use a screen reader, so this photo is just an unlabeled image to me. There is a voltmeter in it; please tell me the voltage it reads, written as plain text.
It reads 39 V
